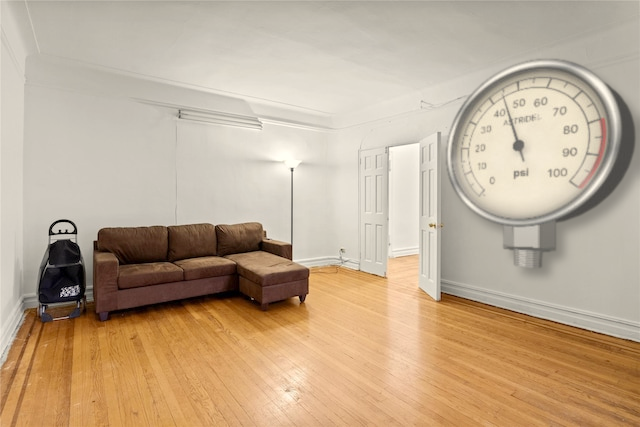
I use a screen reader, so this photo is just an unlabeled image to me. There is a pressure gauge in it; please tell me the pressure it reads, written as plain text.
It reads 45 psi
